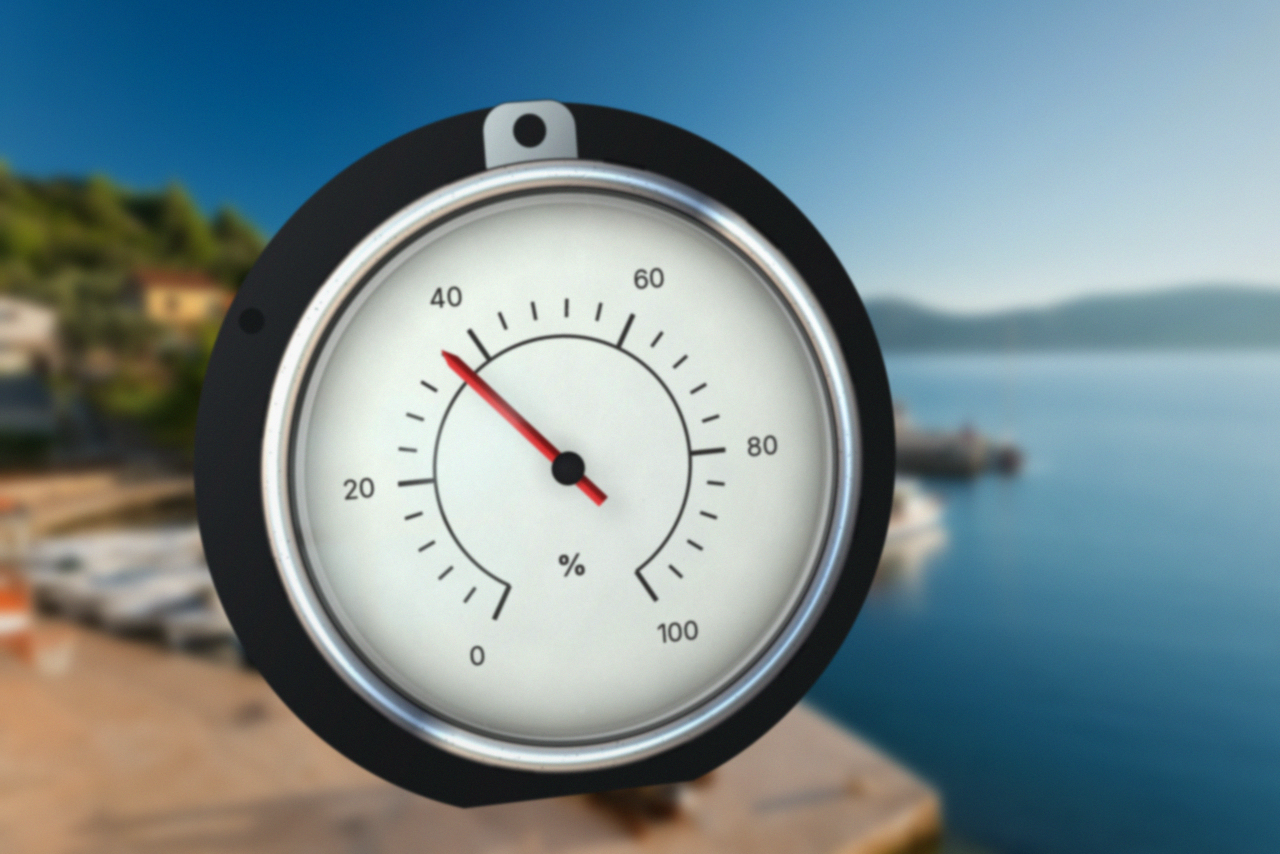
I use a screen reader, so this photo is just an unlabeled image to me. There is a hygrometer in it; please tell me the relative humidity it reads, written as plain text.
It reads 36 %
